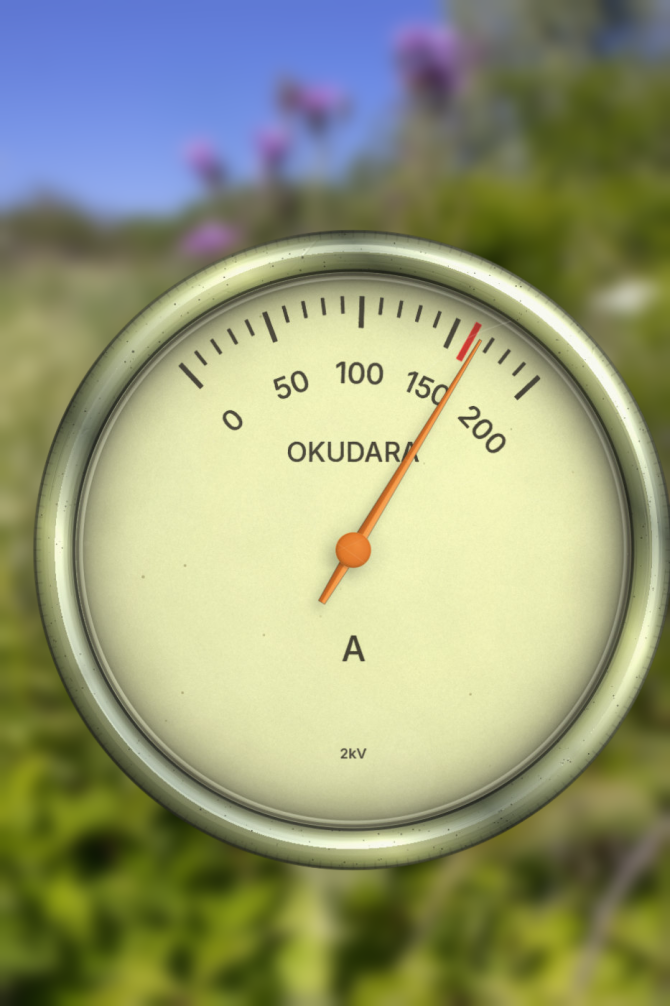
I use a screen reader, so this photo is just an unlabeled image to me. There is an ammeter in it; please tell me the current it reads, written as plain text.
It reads 165 A
